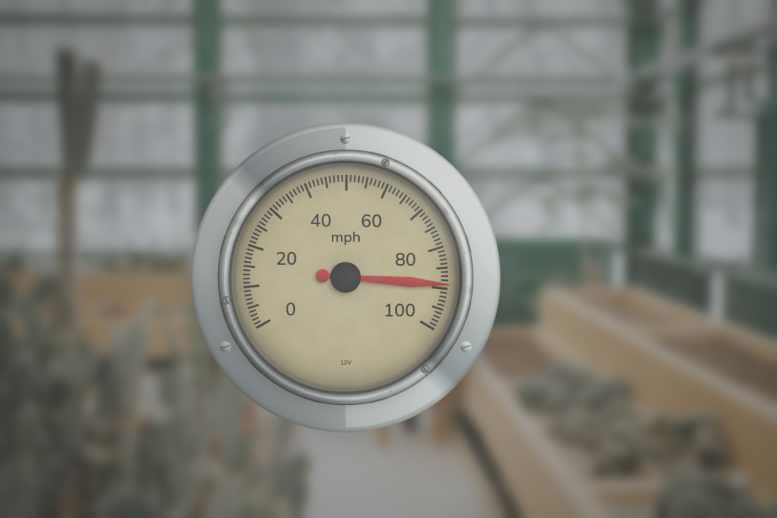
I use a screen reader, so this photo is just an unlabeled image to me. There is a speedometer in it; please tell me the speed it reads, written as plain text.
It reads 89 mph
